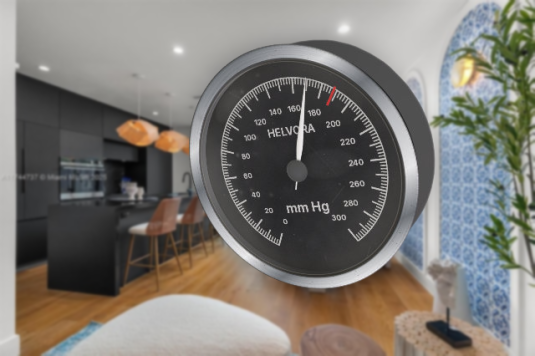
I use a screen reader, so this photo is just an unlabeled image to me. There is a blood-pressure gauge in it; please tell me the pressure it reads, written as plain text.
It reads 170 mmHg
